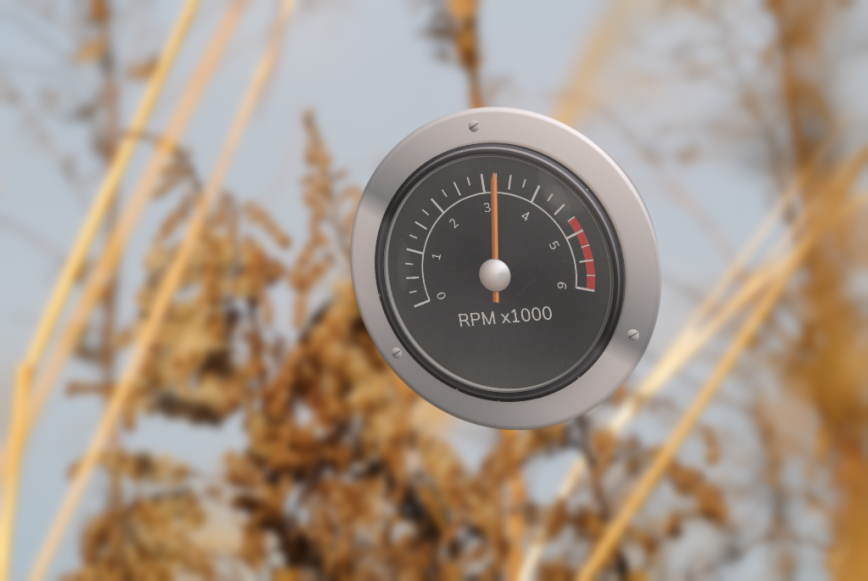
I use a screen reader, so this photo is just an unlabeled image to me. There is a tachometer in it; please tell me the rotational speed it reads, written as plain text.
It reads 3250 rpm
